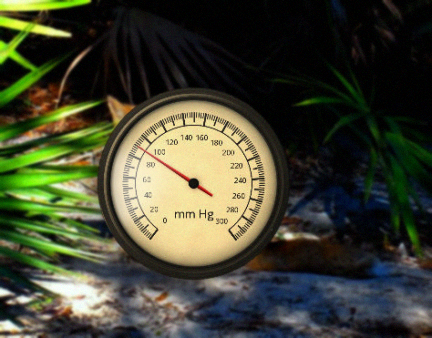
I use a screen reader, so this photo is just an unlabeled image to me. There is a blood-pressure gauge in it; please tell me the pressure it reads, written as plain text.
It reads 90 mmHg
